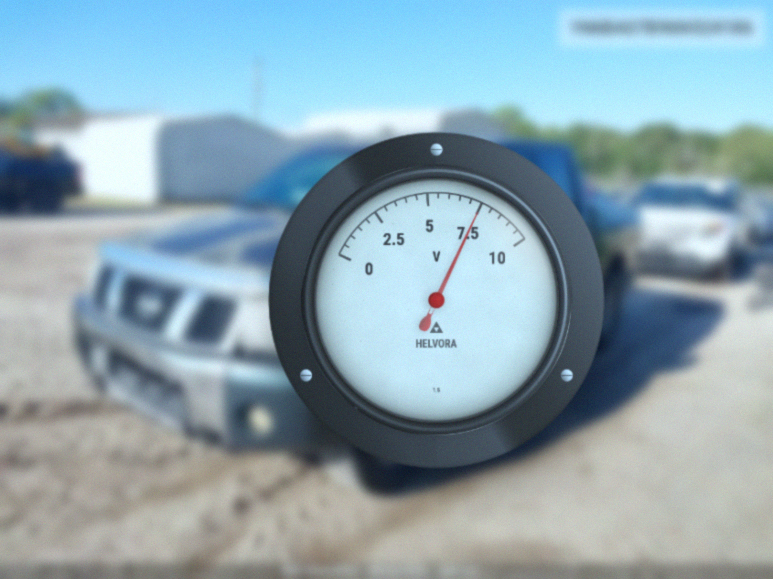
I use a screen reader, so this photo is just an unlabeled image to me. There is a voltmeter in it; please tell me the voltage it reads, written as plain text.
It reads 7.5 V
